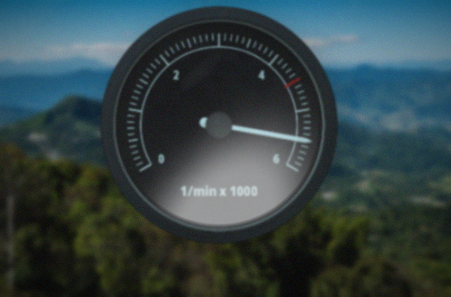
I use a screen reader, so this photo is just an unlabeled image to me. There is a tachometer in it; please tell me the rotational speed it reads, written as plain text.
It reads 5500 rpm
